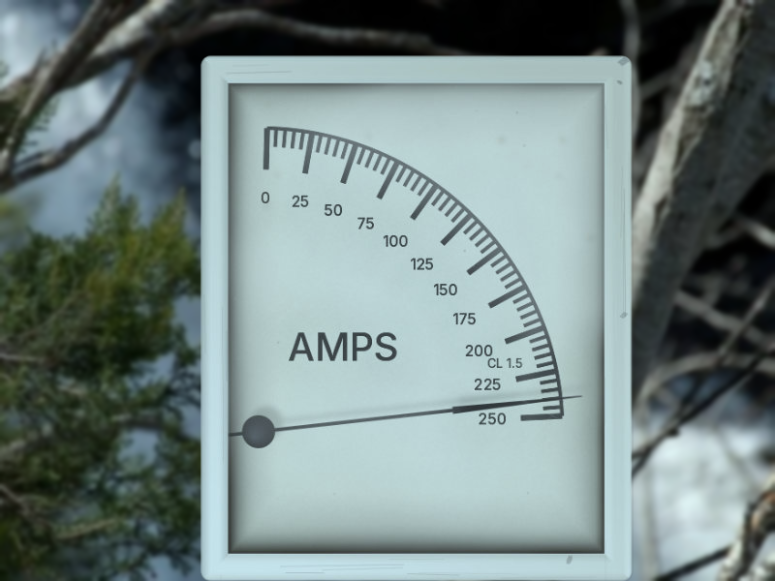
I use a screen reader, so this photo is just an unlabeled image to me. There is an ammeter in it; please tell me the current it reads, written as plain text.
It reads 240 A
